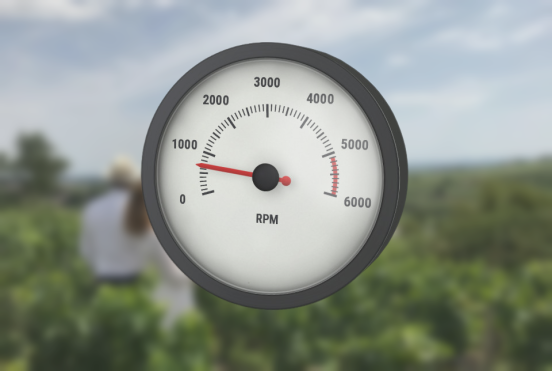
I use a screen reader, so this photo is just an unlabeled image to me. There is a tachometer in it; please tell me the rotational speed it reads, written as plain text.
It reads 700 rpm
